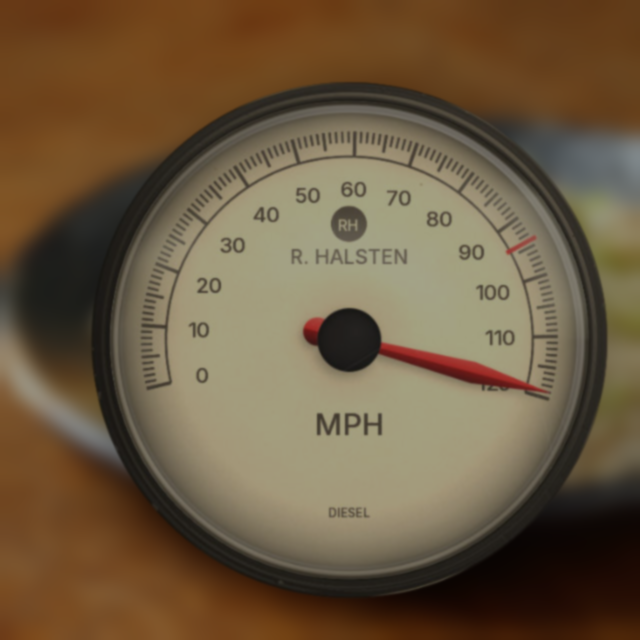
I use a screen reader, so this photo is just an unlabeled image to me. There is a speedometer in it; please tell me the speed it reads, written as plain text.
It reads 119 mph
